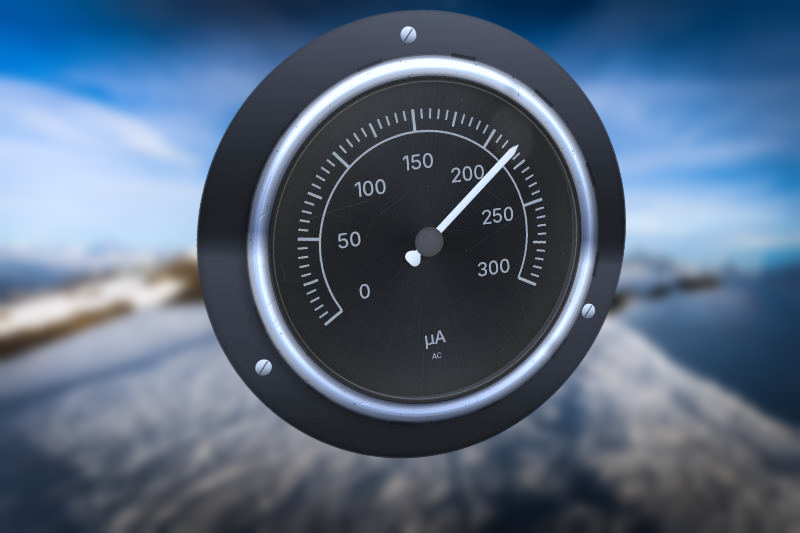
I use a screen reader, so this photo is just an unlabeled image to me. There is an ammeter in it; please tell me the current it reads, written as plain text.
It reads 215 µA
